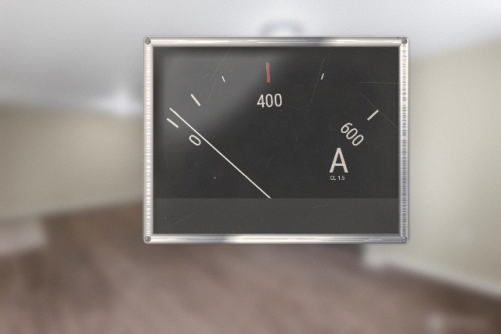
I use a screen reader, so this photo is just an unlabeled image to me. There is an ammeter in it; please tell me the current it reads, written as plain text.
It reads 100 A
